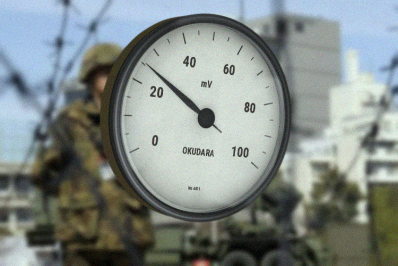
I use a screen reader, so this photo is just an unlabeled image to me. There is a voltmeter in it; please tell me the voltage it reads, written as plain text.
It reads 25 mV
